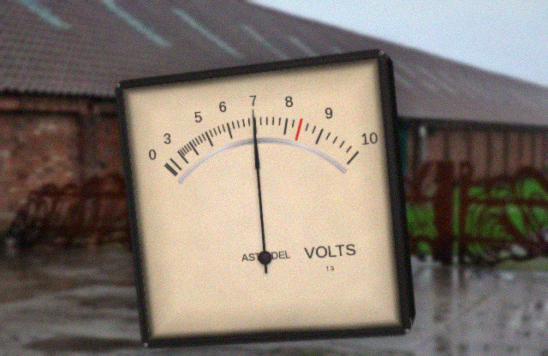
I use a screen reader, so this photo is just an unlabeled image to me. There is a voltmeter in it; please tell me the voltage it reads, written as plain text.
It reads 7 V
